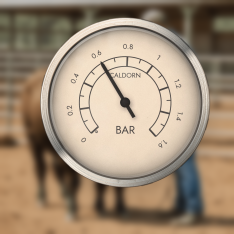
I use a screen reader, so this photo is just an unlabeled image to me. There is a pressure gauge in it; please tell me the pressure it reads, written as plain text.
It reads 0.6 bar
